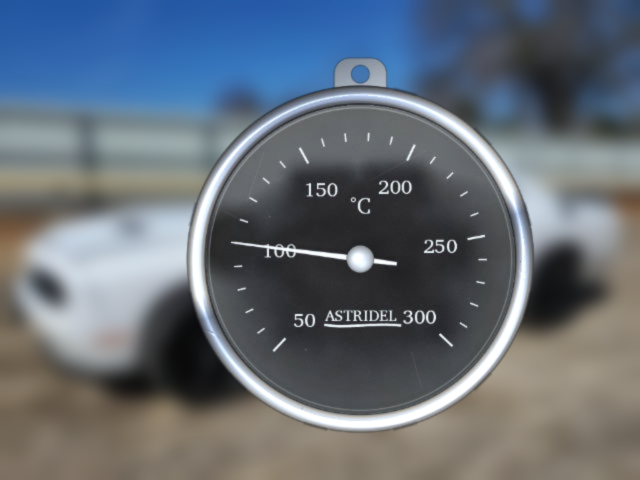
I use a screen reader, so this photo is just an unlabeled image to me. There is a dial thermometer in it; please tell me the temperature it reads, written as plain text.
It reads 100 °C
